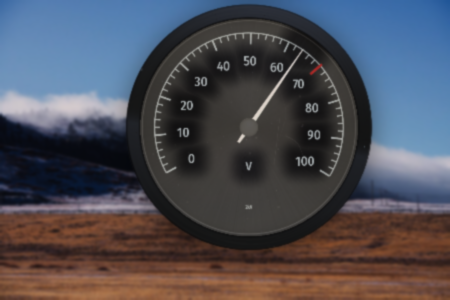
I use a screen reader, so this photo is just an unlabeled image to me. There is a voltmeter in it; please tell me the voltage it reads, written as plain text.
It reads 64 V
